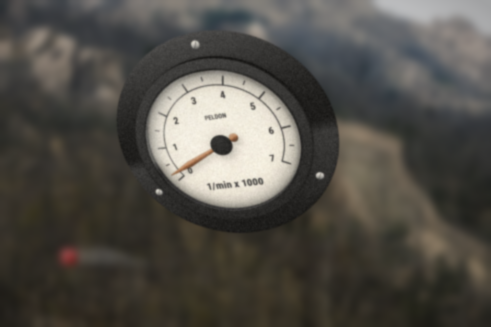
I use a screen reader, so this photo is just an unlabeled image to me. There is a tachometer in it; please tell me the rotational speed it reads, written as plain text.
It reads 250 rpm
